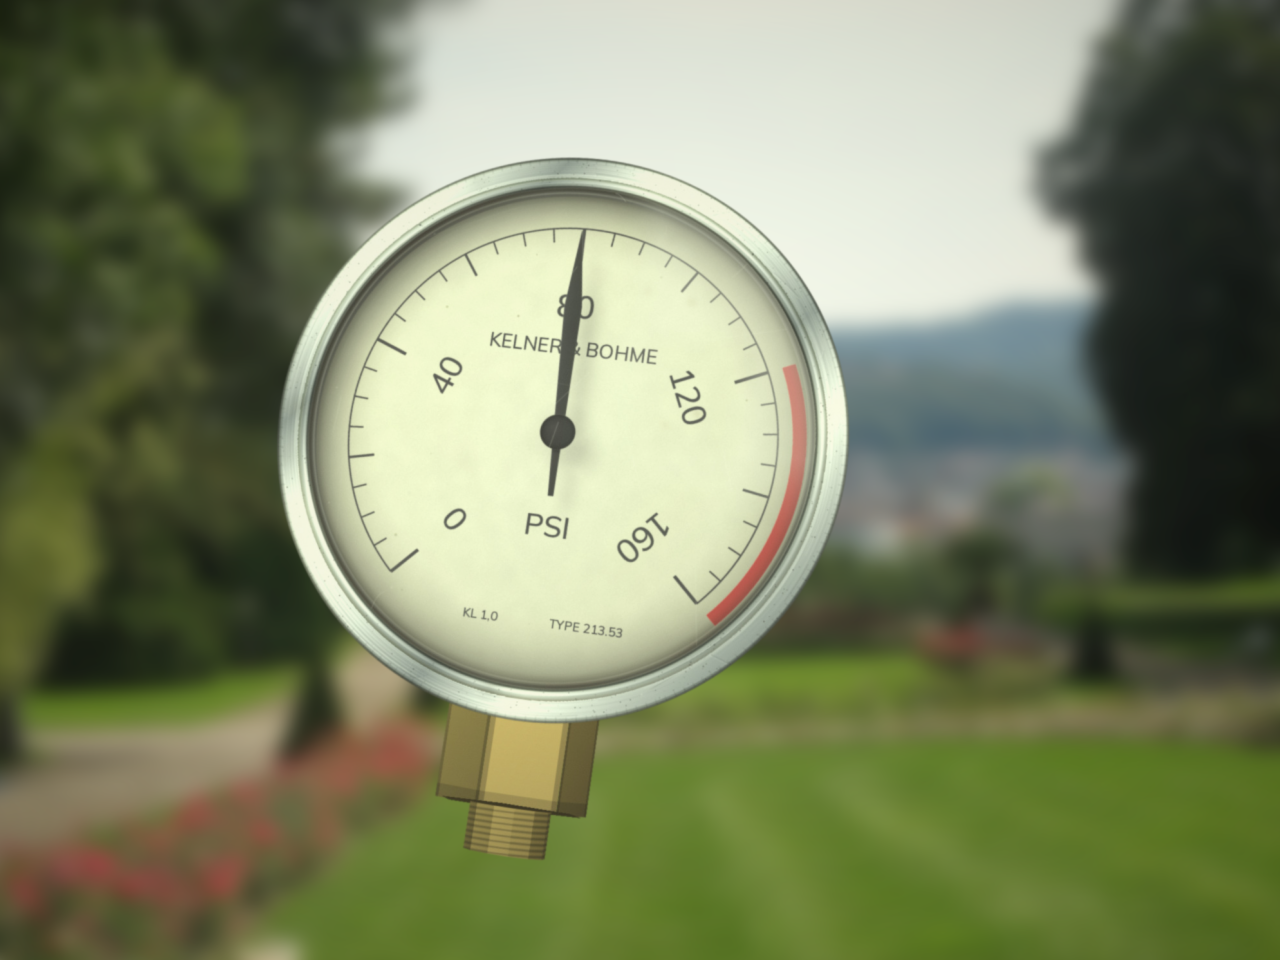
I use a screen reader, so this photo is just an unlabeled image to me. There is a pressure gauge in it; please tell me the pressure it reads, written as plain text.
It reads 80 psi
